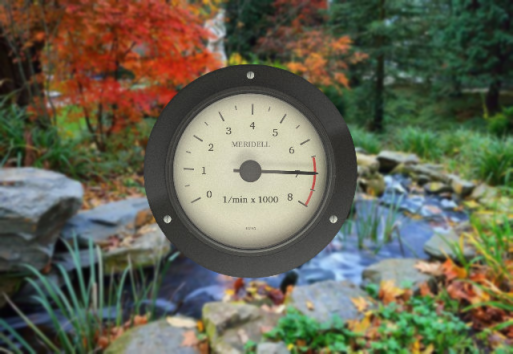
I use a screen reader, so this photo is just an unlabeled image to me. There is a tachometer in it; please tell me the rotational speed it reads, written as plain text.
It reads 7000 rpm
